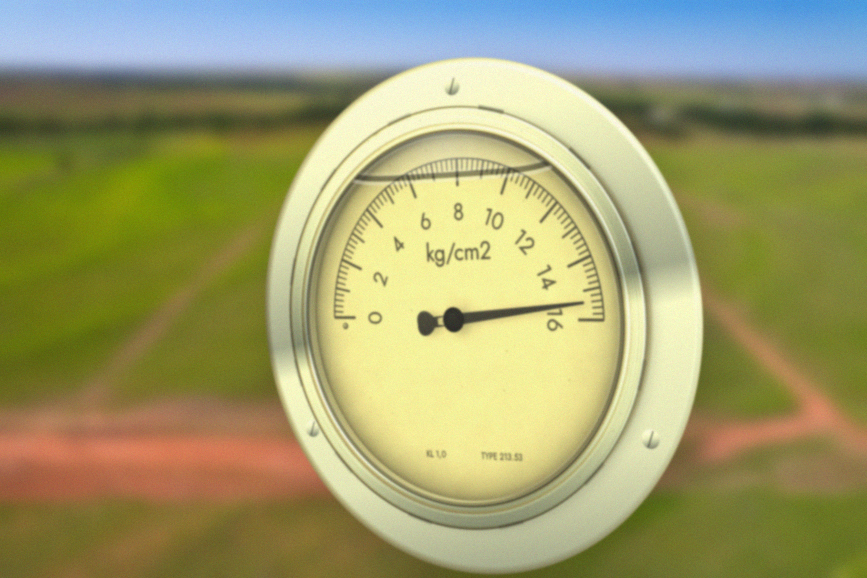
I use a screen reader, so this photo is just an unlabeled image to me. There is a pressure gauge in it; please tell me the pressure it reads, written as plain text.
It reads 15.4 kg/cm²
